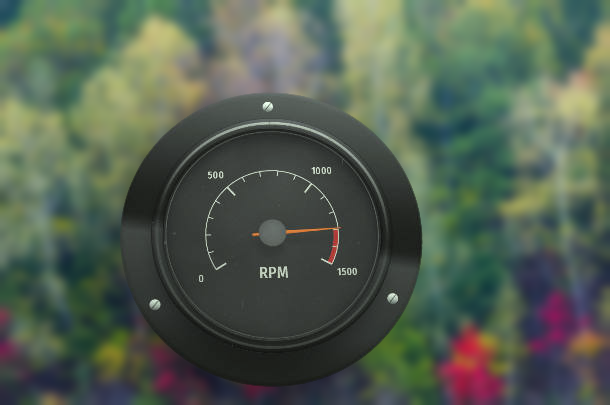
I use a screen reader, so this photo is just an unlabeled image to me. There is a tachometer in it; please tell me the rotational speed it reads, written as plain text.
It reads 1300 rpm
